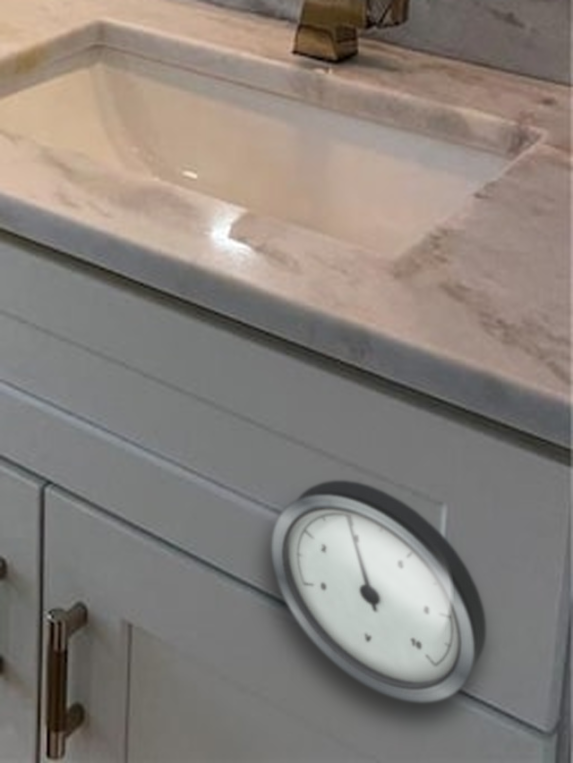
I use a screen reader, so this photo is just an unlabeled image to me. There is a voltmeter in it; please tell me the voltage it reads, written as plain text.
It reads 4 V
